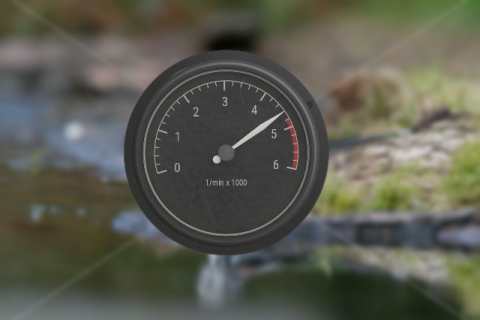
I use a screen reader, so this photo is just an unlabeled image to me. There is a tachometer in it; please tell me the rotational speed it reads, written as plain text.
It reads 4600 rpm
